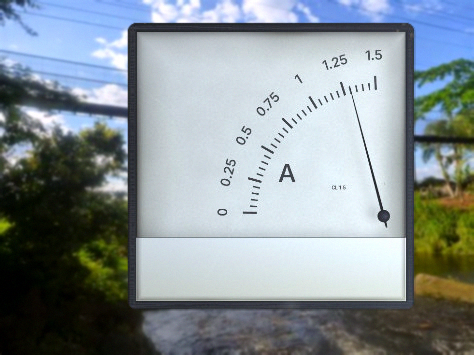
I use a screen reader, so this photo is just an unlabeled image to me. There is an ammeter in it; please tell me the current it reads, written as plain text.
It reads 1.3 A
